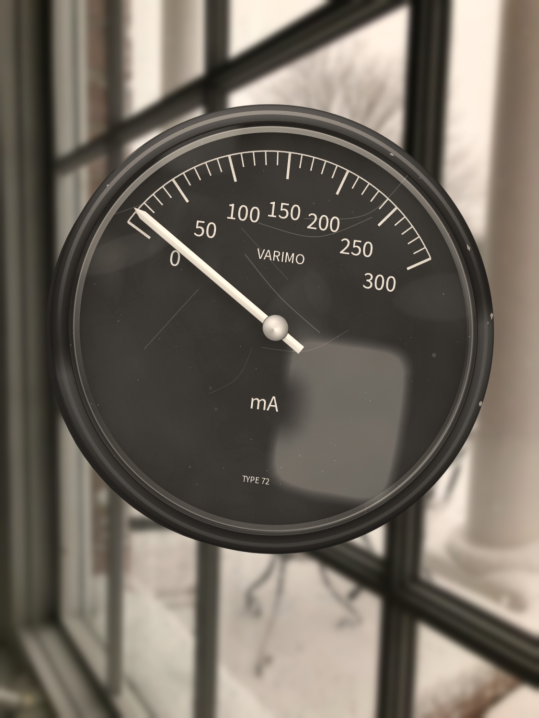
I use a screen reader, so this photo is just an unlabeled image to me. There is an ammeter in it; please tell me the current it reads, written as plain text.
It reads 10 mA
